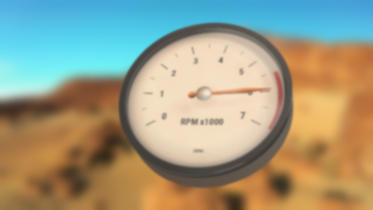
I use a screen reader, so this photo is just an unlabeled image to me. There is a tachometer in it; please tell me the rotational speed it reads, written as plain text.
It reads 6000 rpm
